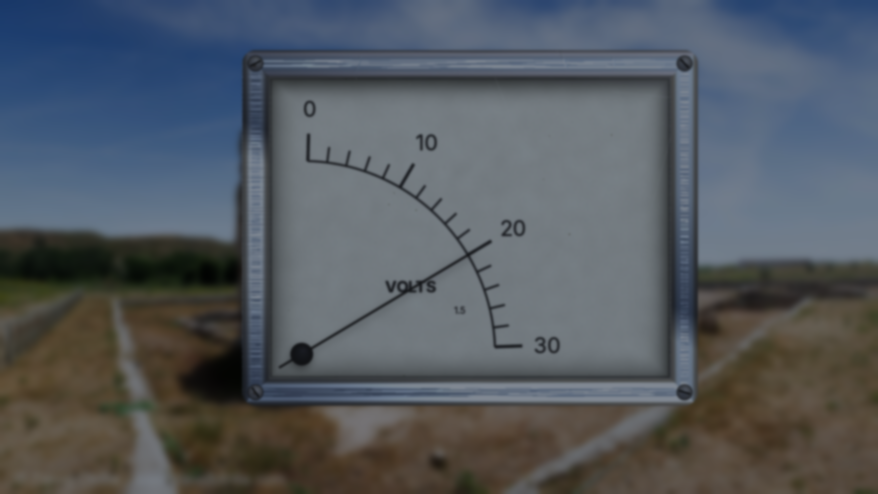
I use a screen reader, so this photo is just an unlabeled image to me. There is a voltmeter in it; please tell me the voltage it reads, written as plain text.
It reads 20 V
